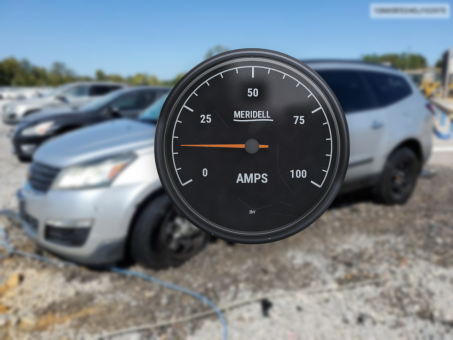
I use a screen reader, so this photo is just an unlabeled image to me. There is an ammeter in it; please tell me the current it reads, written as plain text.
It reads 12.5 A
